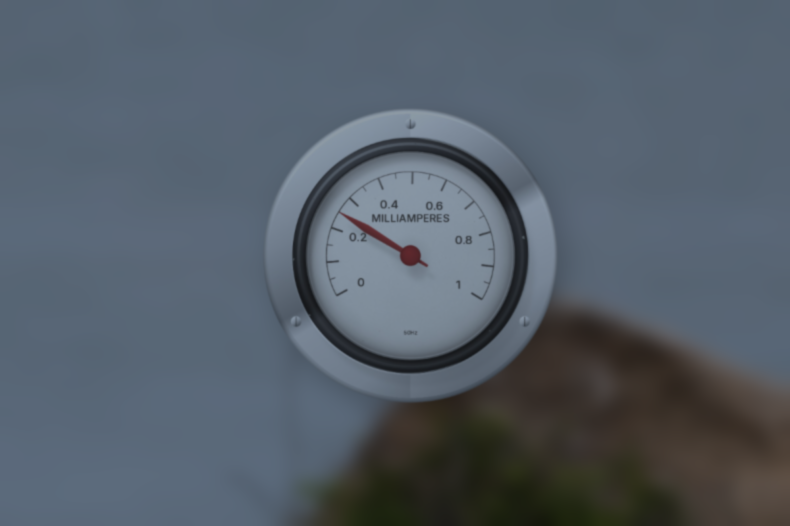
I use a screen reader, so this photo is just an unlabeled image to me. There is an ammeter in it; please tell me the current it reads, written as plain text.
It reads 0.25 mA
